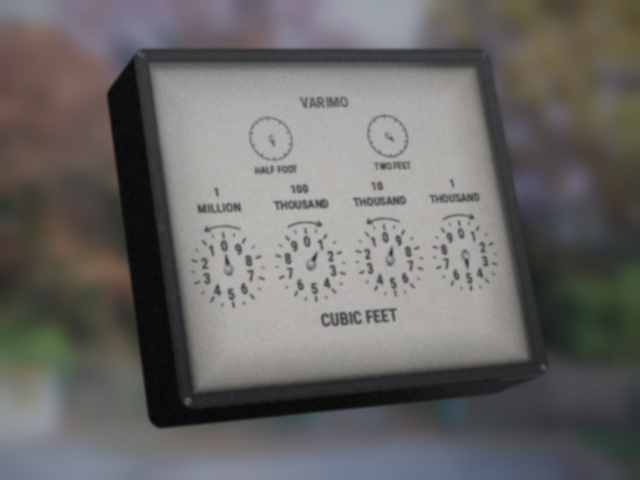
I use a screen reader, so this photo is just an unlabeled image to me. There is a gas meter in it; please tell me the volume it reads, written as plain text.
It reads 9500 ft³
